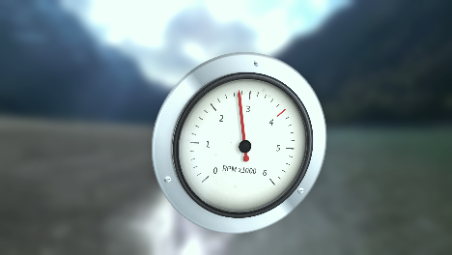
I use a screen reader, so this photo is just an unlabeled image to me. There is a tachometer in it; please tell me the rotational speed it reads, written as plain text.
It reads 2700 rpm
